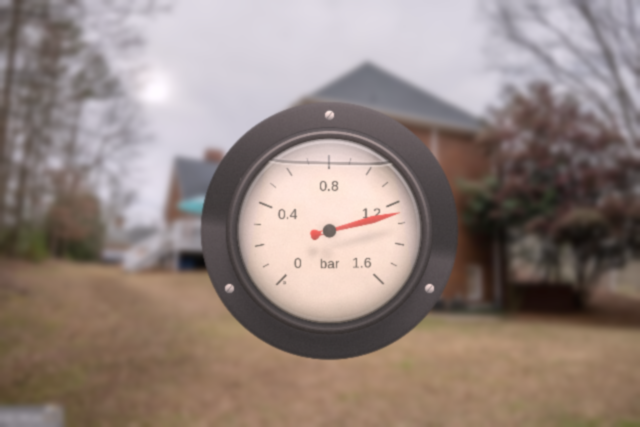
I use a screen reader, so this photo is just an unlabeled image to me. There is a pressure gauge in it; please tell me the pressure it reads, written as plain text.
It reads 1.25 bar
